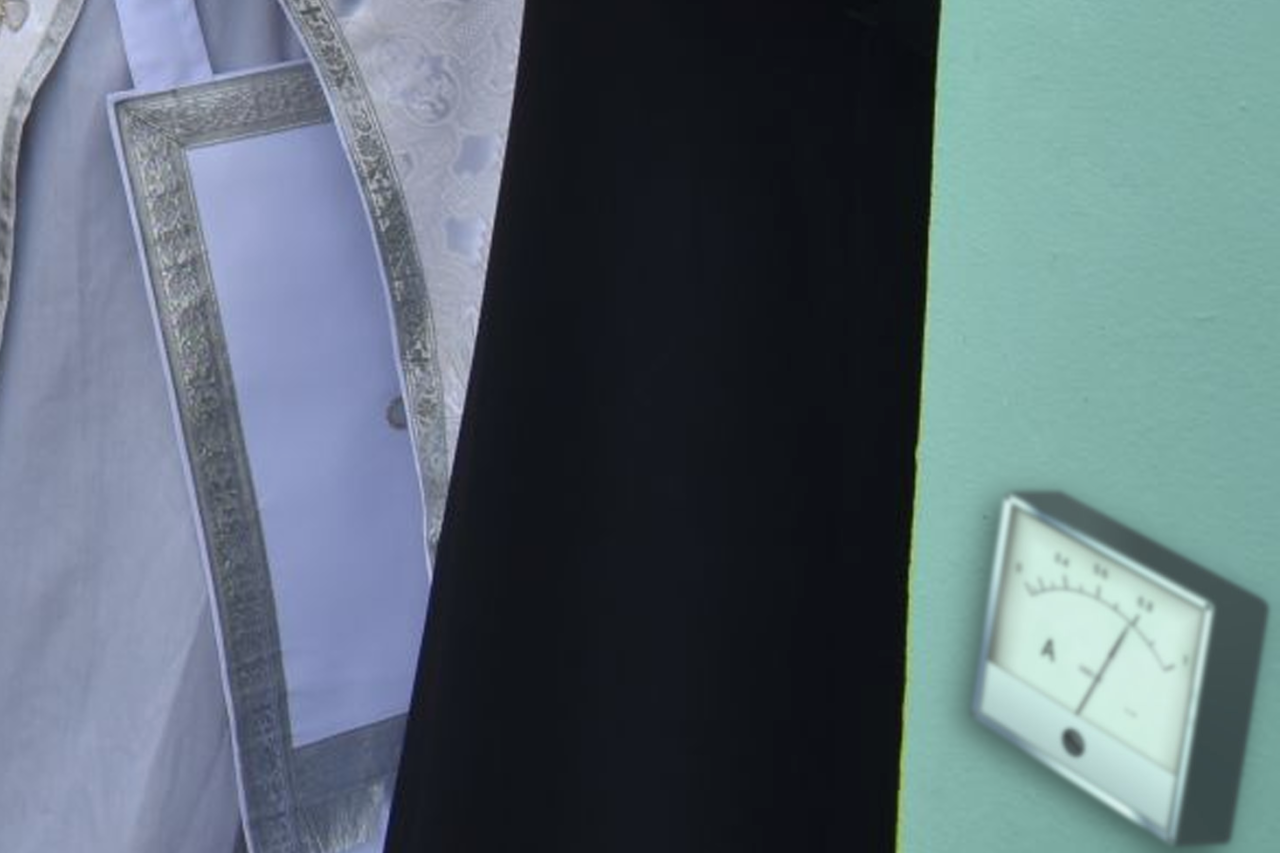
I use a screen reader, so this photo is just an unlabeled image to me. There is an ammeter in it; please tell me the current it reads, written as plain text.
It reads 0.8 A
